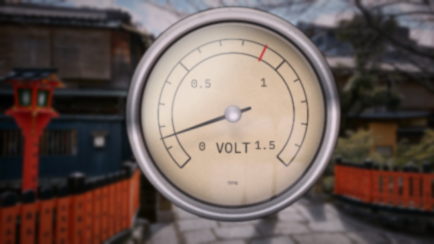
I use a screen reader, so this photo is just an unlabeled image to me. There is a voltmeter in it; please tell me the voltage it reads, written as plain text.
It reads 0.15 V
